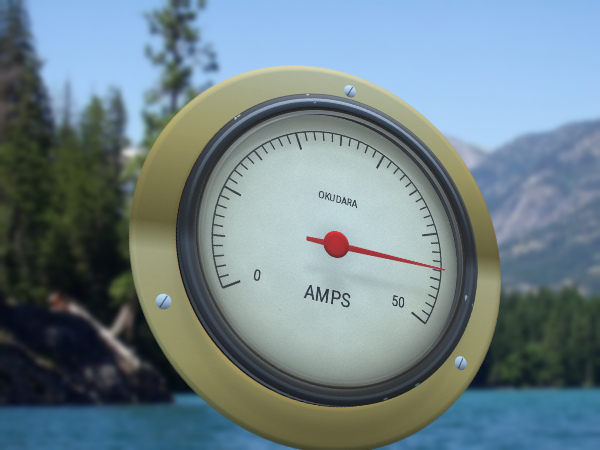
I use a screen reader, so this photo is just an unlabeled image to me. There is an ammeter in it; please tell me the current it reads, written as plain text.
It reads 44 A
